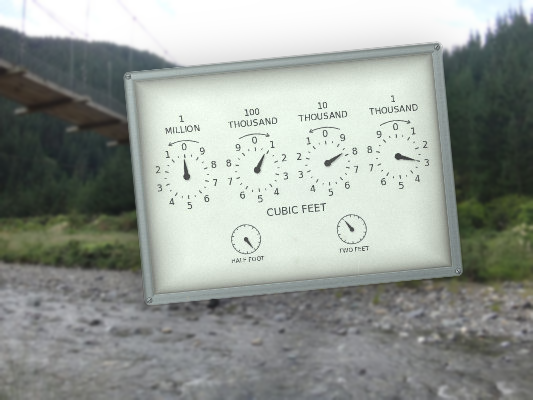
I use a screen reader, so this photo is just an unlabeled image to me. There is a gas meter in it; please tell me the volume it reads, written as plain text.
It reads 8300 ft³
